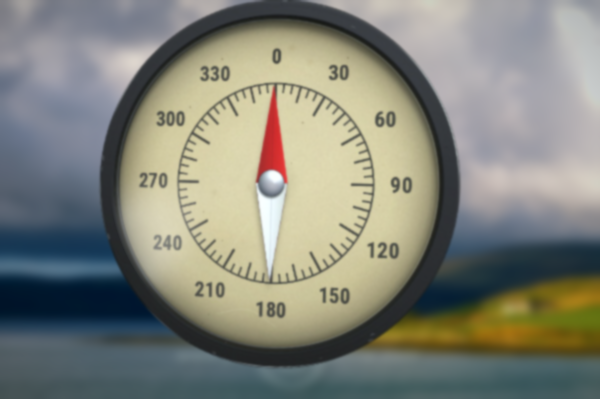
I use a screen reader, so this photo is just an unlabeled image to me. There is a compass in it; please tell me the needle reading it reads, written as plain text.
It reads 0 °
